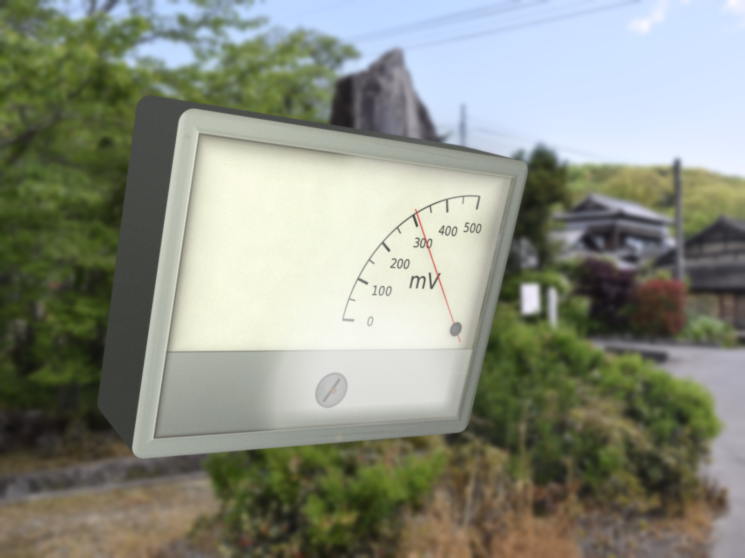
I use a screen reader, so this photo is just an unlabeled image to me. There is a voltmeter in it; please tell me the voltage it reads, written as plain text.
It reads 300 mV
